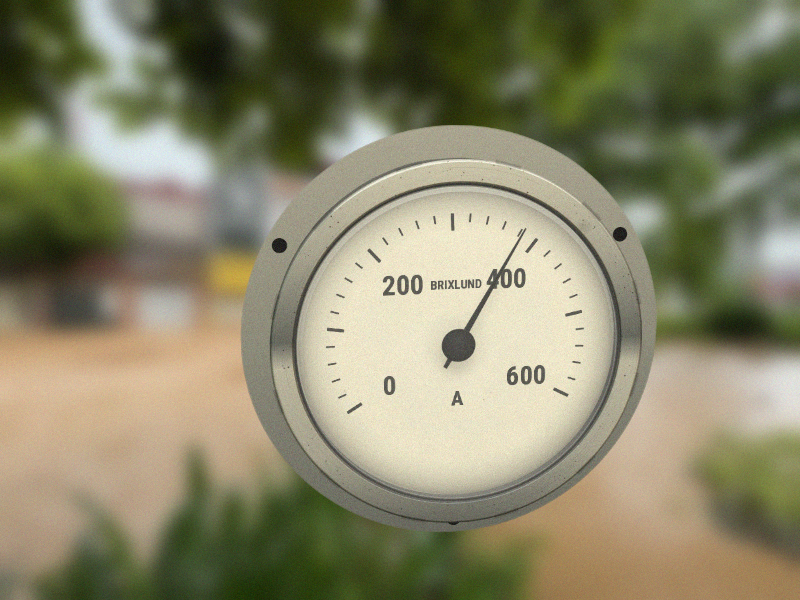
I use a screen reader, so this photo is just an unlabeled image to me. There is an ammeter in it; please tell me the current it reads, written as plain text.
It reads 380 A
